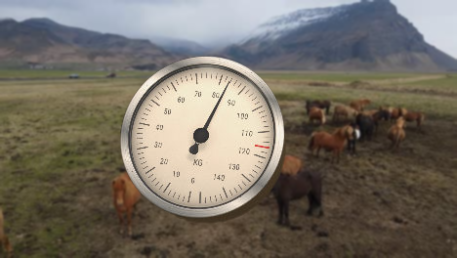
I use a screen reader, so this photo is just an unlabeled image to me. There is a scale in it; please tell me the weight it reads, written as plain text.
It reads 84 kg
